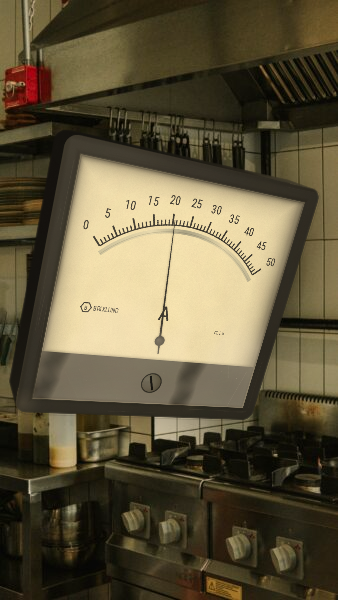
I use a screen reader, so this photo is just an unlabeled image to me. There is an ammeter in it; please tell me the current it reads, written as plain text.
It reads 20 A
